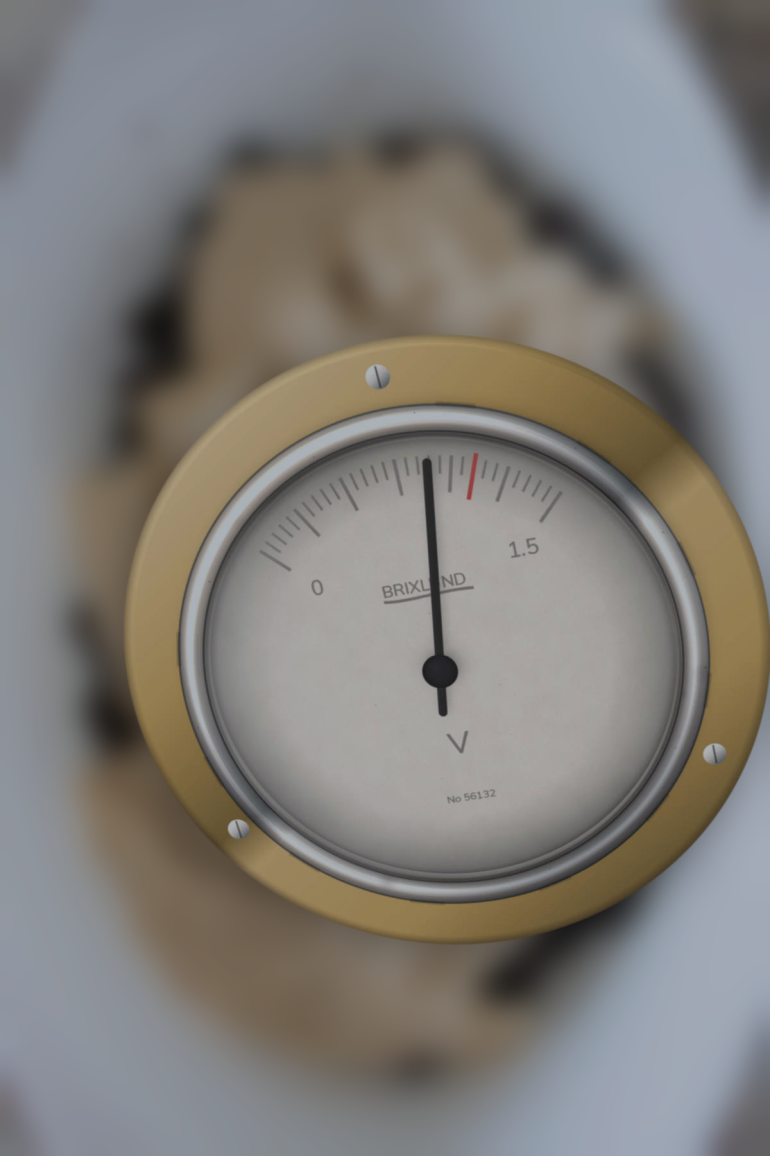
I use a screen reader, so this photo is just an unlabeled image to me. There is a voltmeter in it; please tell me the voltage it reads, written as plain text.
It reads 0.9 V
